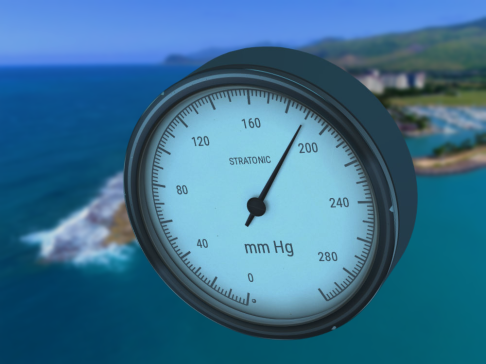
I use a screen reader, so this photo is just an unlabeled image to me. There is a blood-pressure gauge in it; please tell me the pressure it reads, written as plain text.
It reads 190 mmHg
